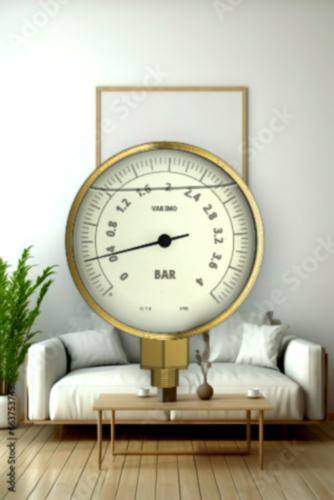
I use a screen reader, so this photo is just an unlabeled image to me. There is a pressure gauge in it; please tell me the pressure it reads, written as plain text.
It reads 0.4 bar
